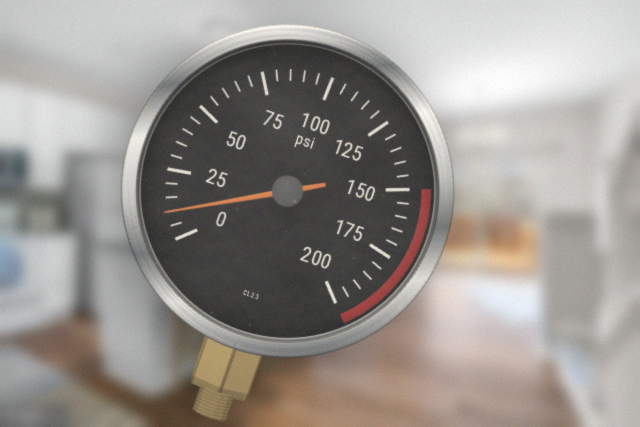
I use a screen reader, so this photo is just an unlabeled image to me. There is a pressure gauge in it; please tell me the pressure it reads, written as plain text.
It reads 10 psi
